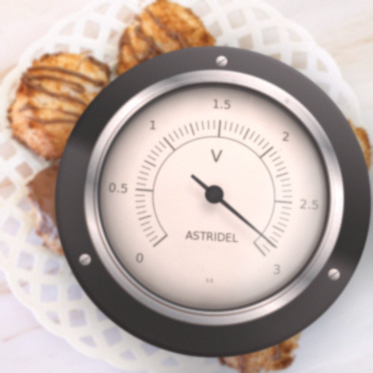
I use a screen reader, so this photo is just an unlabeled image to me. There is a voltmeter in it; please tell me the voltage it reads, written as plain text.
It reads 2.9 V
